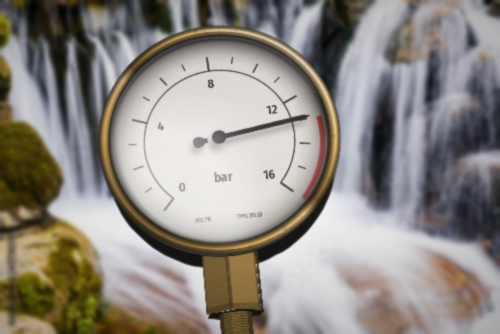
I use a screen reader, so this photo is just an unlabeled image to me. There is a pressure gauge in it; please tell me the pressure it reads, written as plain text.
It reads 13 bar
